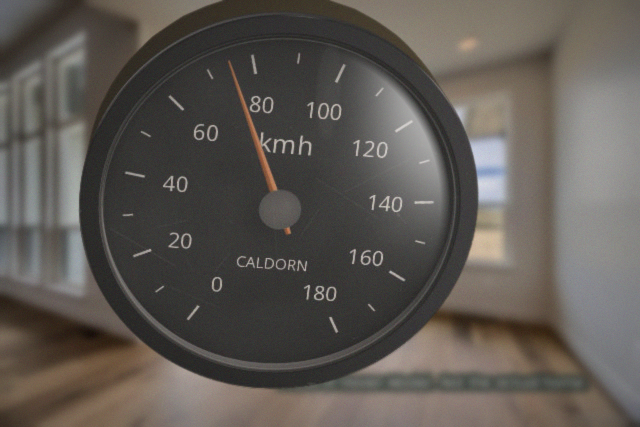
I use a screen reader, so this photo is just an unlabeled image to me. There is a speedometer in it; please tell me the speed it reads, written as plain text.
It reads 75 km/h
